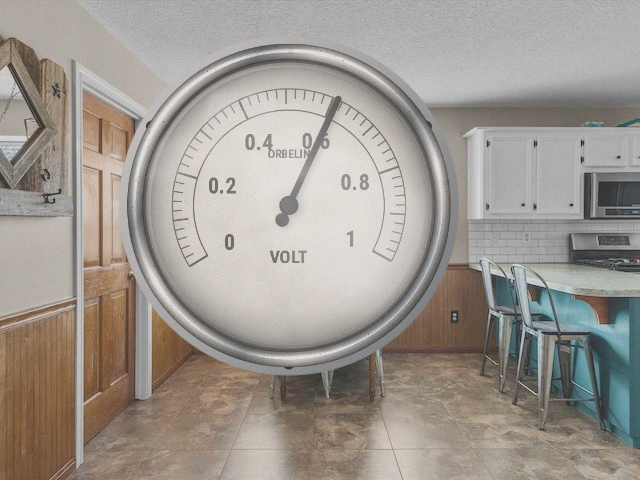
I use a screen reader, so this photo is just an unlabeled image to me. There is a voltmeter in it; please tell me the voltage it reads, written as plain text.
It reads 0.61 V
